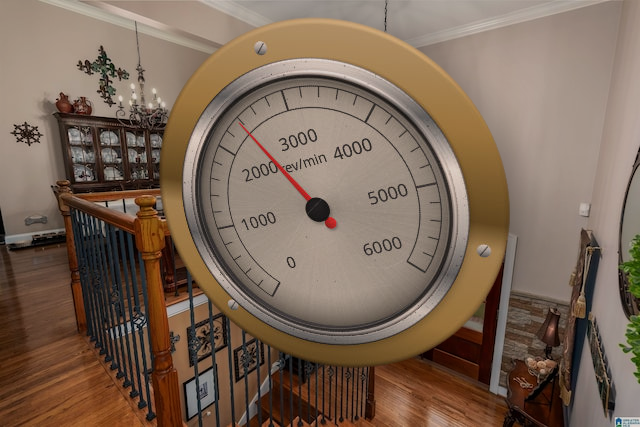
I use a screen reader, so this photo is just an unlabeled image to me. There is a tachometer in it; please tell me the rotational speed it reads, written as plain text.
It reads 2400 rpm
